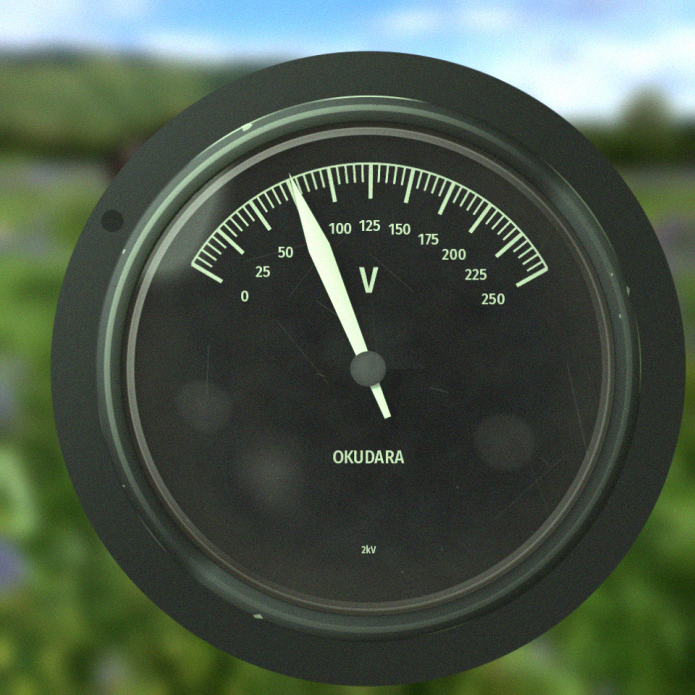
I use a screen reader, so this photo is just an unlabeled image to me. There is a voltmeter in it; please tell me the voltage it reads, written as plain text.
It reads 77.5 V
